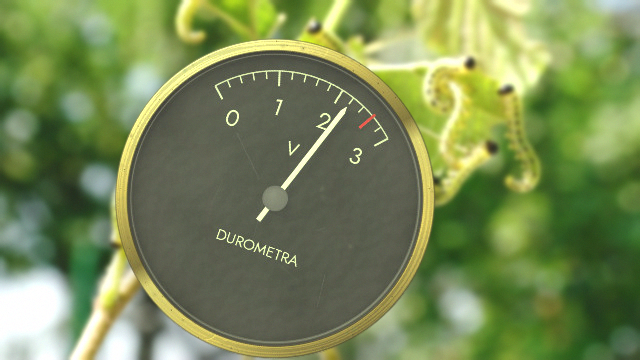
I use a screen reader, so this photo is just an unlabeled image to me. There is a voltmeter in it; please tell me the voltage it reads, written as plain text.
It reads 2.2 V
